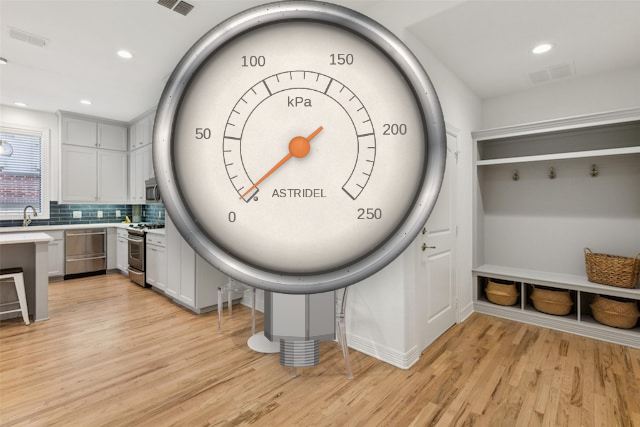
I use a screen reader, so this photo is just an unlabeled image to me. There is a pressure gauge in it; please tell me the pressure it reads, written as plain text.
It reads 5 kPa
